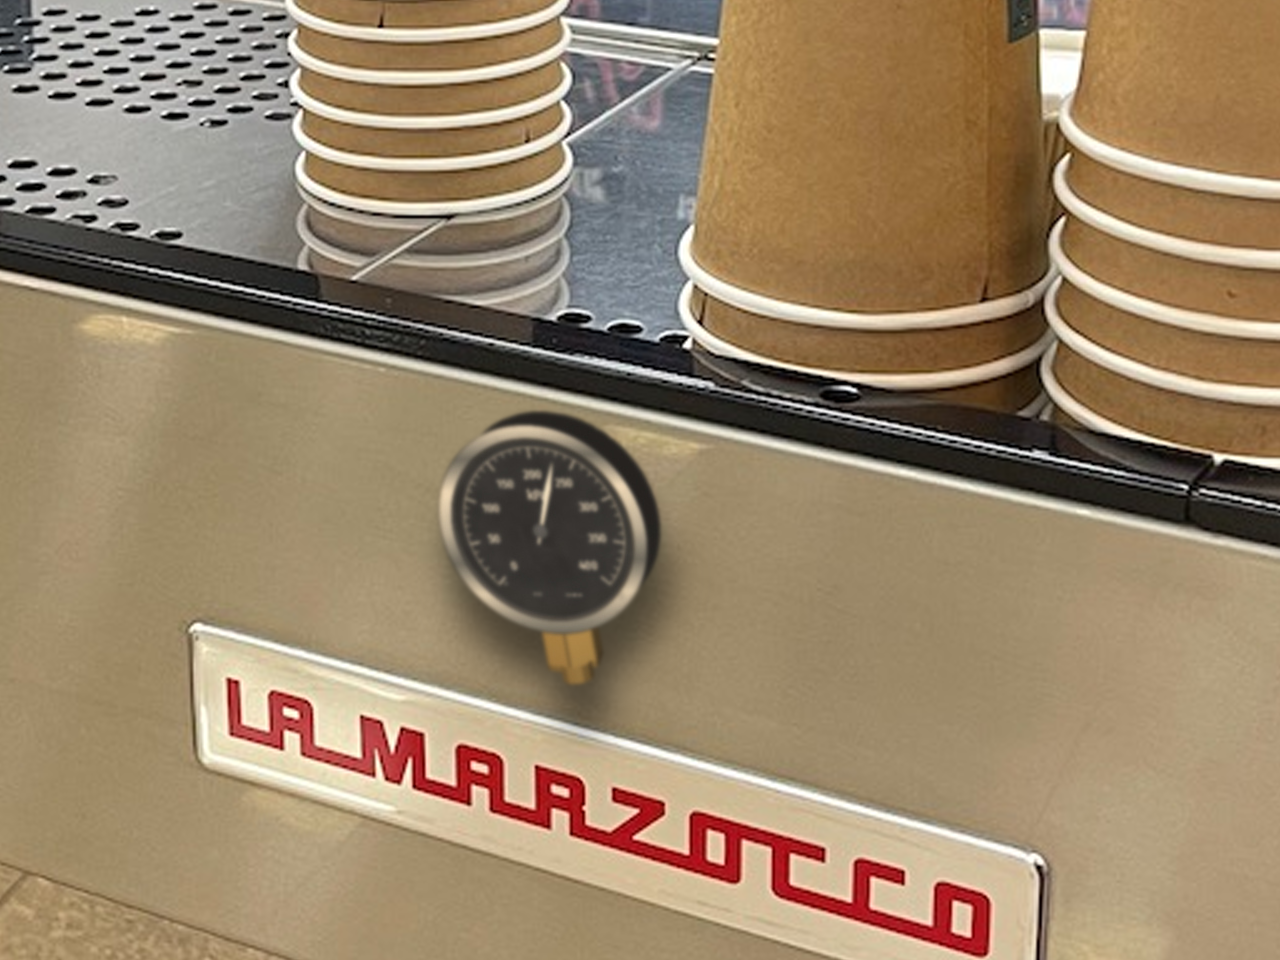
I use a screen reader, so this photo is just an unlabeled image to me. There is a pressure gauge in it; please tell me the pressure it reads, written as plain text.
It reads 230 kPa
